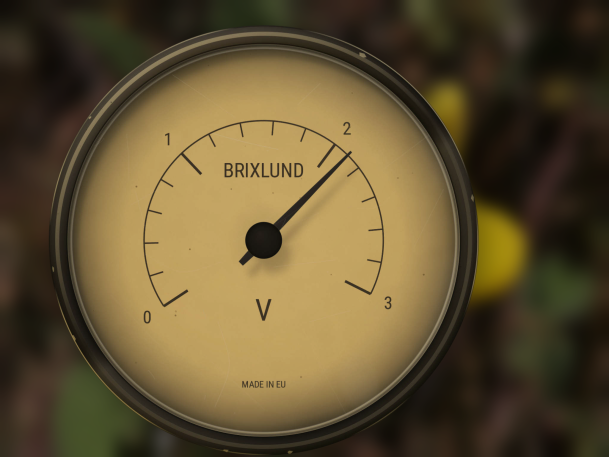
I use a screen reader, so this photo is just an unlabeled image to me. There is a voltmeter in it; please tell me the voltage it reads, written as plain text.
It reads 2.1 V
